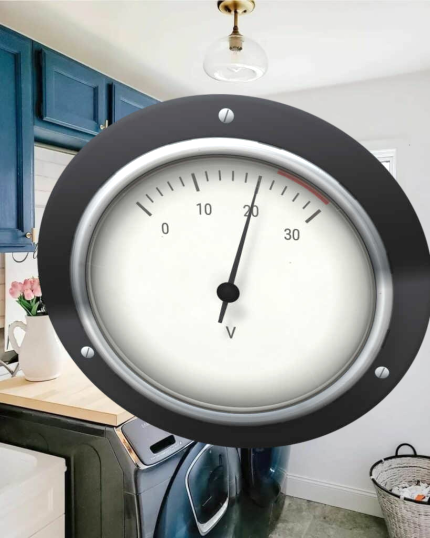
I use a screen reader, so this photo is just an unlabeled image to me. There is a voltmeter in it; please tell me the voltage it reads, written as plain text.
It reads 20 V
